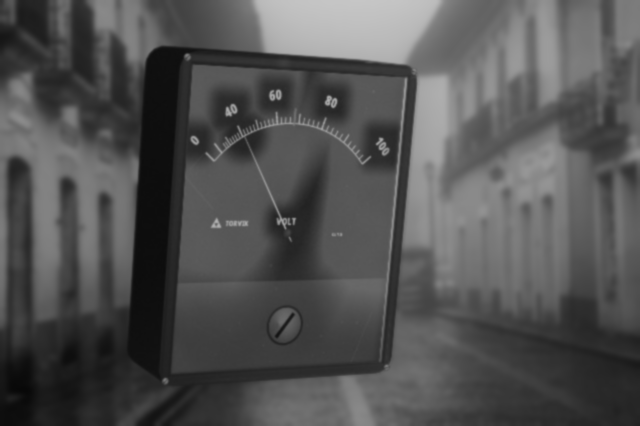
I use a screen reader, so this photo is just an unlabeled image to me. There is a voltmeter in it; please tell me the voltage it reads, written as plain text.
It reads 40 V
